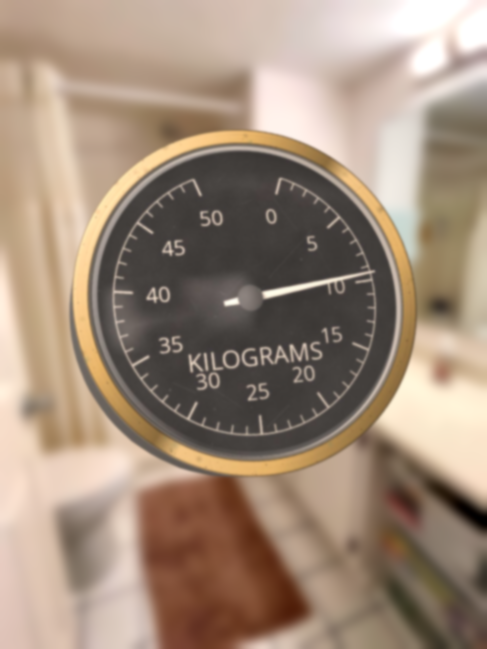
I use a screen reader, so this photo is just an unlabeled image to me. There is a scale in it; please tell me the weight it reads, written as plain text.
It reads 9.5 kg
